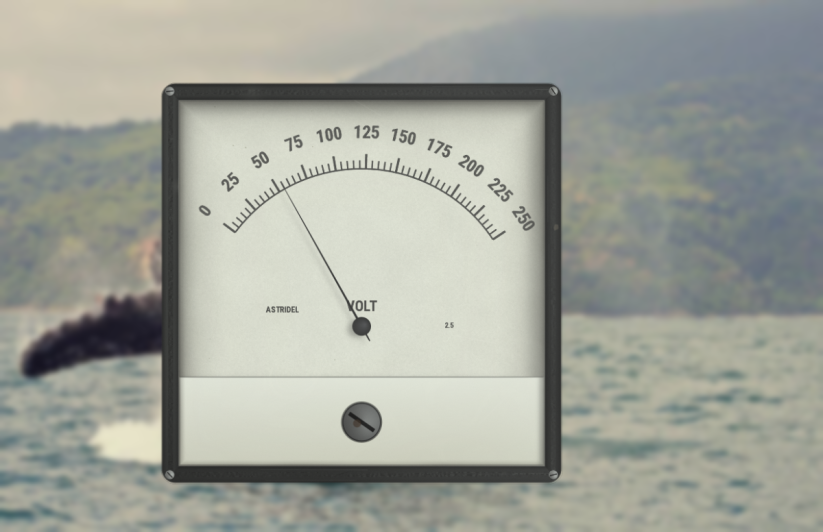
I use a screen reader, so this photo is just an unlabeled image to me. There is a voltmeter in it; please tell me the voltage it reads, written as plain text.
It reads 55 V
